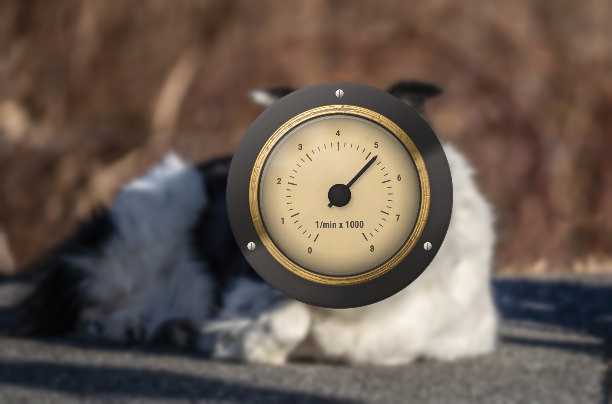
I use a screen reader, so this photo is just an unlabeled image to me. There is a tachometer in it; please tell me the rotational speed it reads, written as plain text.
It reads 5200 rpm
